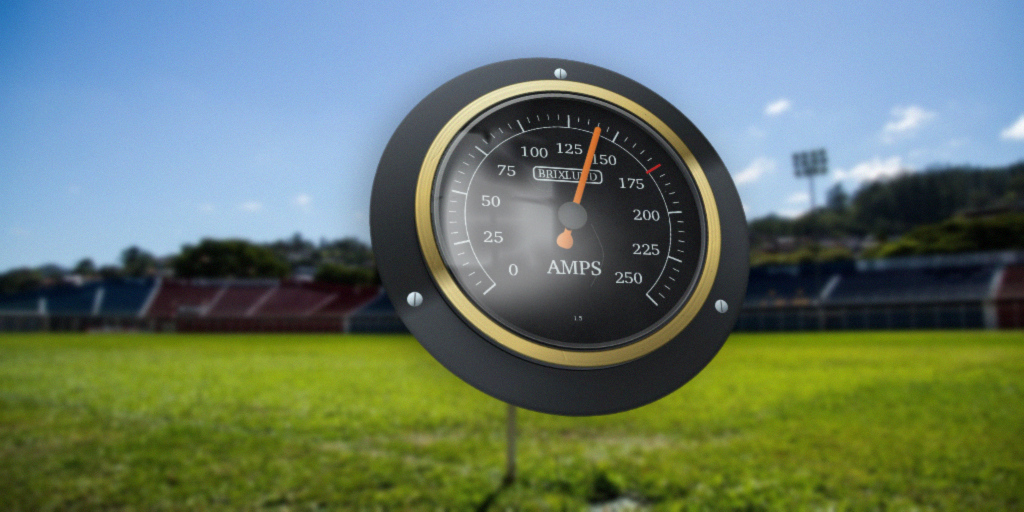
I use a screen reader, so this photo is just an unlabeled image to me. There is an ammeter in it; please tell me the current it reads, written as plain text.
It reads 140 A
